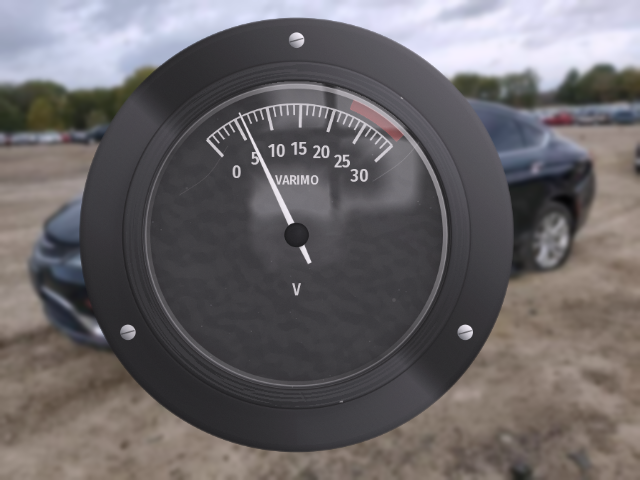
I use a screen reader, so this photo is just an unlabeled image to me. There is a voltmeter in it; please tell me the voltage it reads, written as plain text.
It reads 6 V
